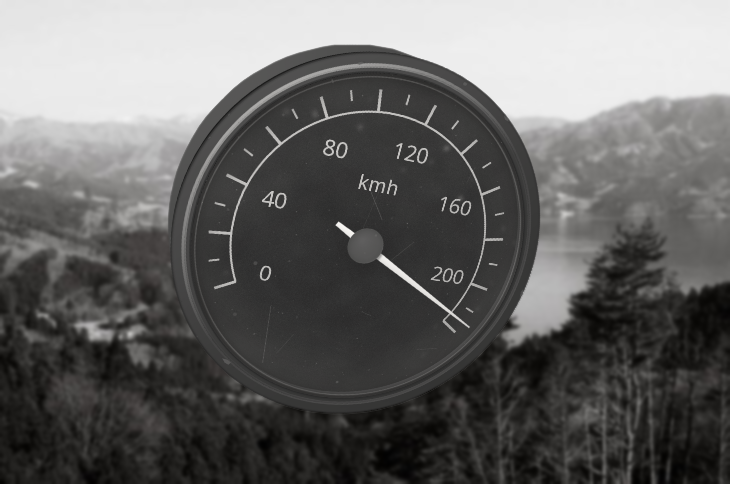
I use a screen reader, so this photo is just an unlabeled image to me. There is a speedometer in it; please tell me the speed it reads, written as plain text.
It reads 215 km/h
